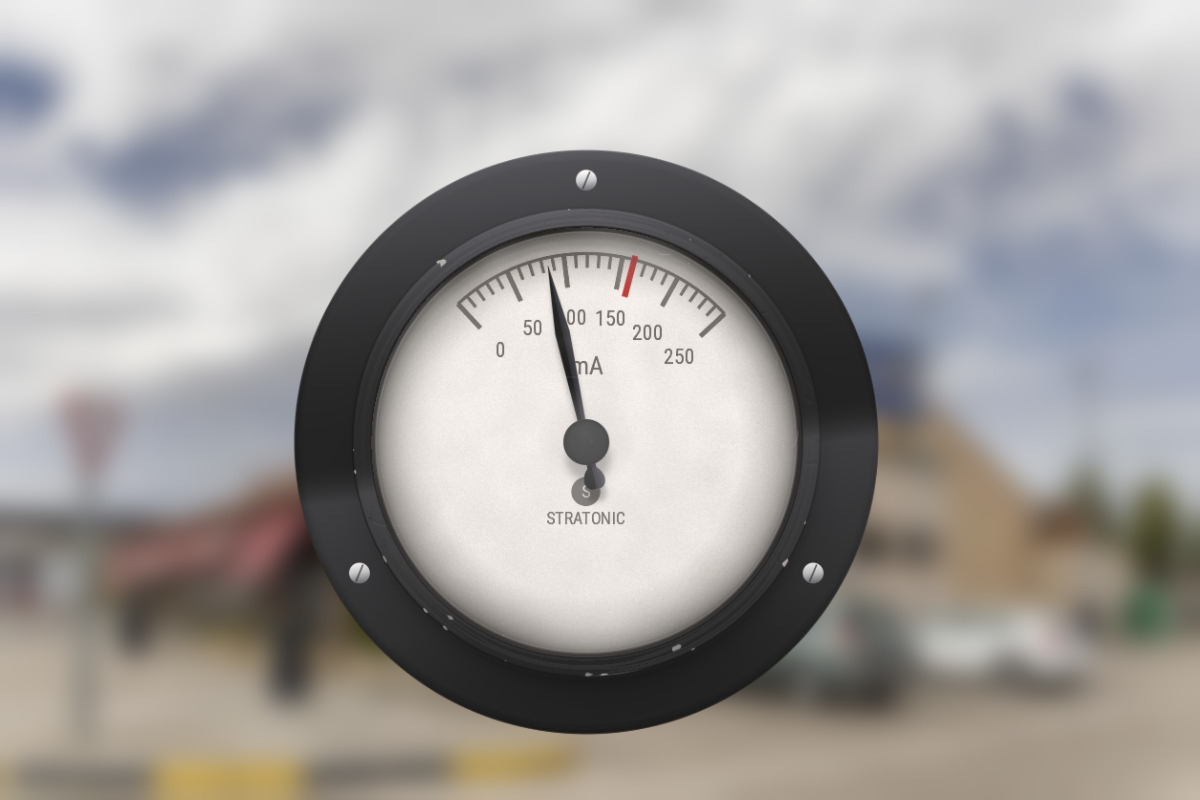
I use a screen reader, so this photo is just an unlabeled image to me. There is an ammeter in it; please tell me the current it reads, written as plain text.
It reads 85 mA
